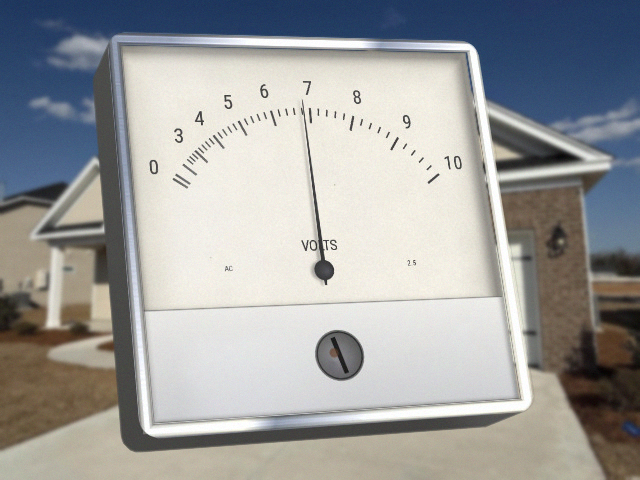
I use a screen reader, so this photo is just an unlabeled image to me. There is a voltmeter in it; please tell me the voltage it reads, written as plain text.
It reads 6.8 V
